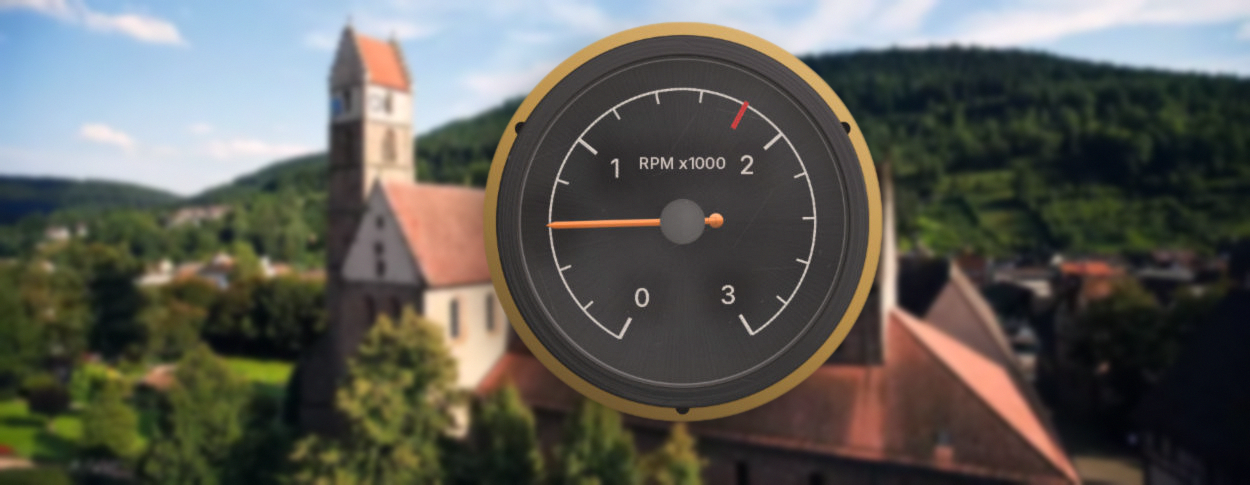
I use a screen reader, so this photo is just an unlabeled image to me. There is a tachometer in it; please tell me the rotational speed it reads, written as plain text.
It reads 600 rpm
